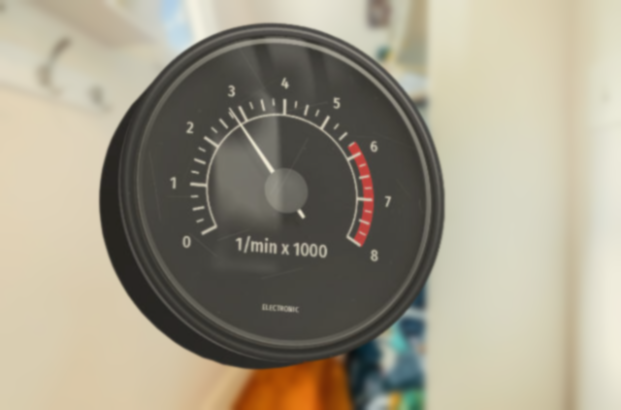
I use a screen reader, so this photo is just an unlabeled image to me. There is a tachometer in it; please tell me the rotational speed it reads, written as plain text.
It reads 2750 rpm
